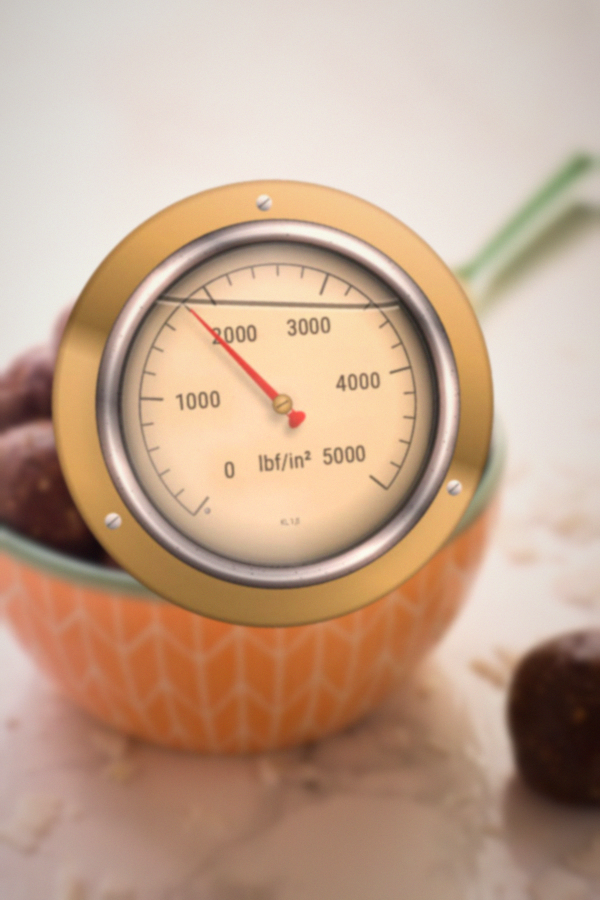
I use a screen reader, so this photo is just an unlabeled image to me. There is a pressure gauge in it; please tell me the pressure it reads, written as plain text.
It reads 1800 psi
